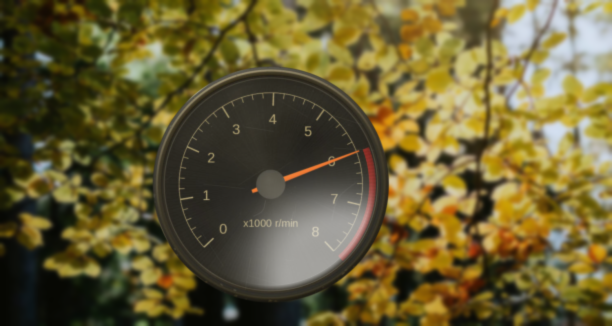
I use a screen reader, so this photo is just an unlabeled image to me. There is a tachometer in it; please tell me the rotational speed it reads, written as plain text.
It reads 6000 rpm
